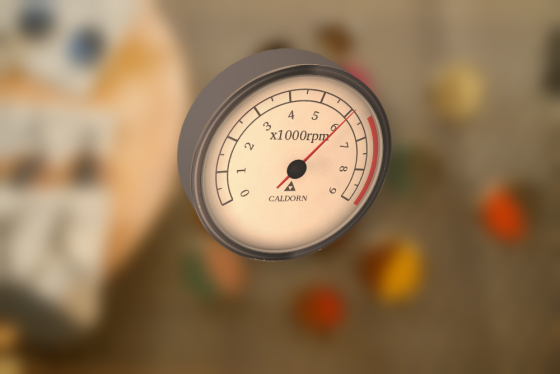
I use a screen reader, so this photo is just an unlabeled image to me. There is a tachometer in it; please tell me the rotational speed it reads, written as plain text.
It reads 6000 rpm
